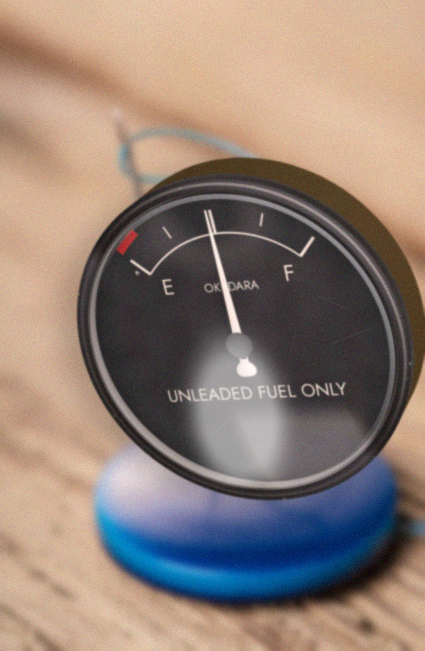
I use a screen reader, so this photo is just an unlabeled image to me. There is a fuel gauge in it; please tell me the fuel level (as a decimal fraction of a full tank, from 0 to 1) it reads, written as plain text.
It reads 0.5
